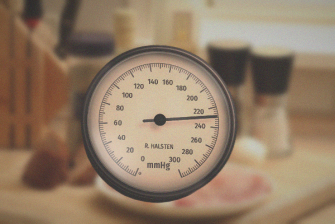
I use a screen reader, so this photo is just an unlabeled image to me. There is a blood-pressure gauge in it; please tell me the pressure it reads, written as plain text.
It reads 230 mmHg
